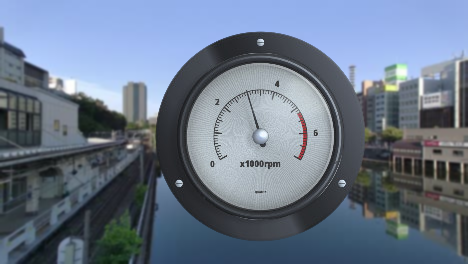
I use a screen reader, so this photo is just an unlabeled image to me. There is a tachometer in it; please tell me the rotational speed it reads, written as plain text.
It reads 3000 rpm
